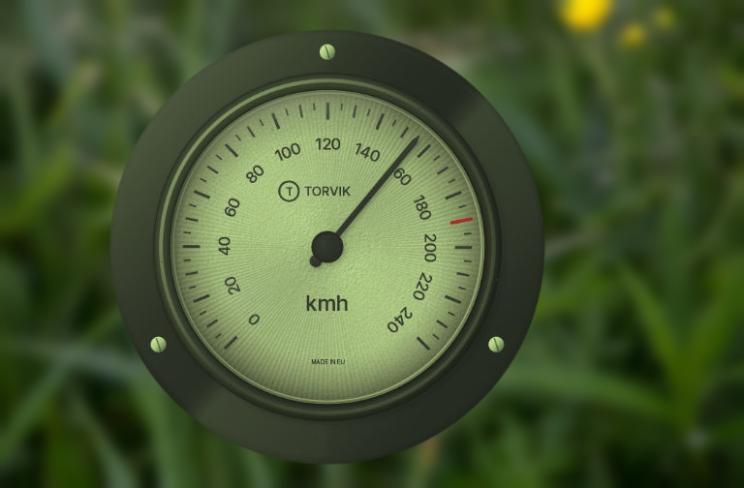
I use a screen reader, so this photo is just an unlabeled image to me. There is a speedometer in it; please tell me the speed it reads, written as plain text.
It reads 155 km/h
